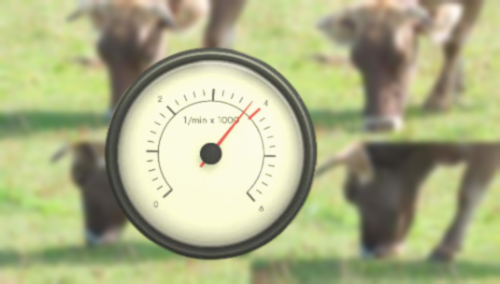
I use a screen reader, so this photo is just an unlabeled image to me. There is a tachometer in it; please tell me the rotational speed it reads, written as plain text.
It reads 3800 rpm
